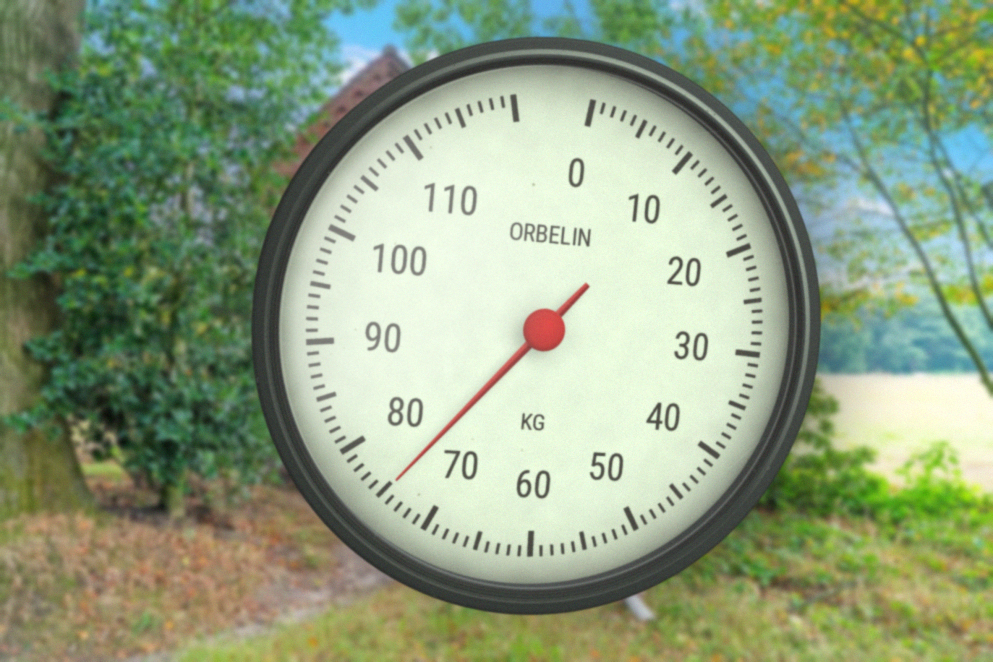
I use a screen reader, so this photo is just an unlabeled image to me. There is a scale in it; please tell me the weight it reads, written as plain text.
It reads 75 kg
